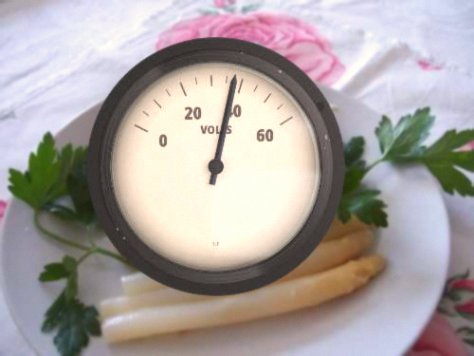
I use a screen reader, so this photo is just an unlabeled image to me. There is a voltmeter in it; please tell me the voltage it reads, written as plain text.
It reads 37.5 V
